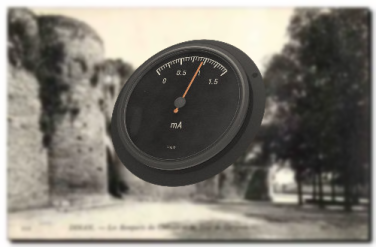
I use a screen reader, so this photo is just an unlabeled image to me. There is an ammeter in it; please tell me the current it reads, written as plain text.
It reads 1 mA
